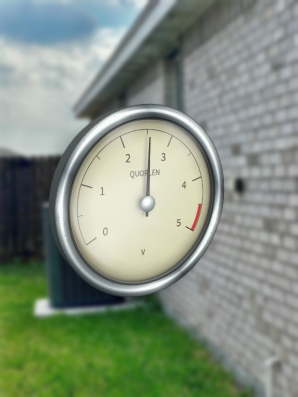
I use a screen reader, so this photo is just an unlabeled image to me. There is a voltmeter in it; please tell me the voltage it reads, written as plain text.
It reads 2.5 V
